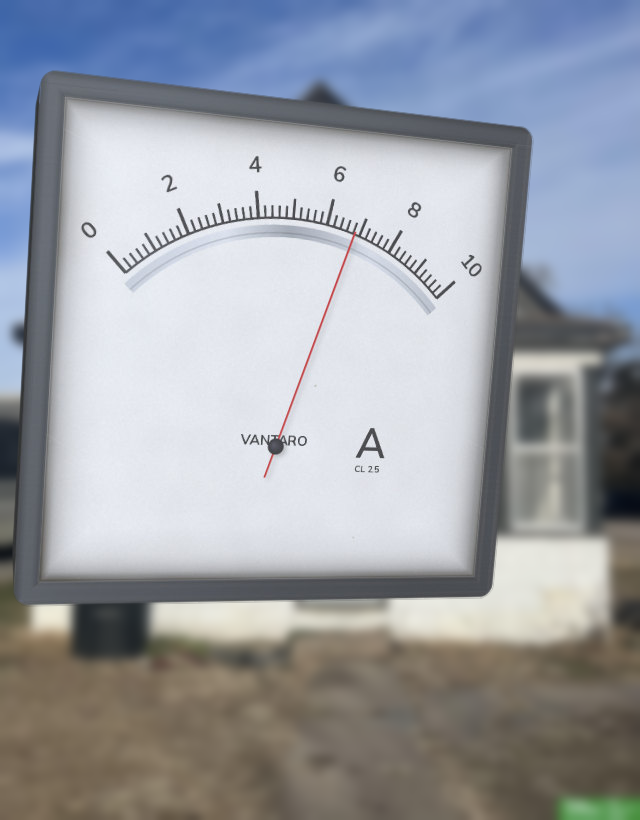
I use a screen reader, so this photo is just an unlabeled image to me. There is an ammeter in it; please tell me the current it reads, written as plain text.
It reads 6.8 A
